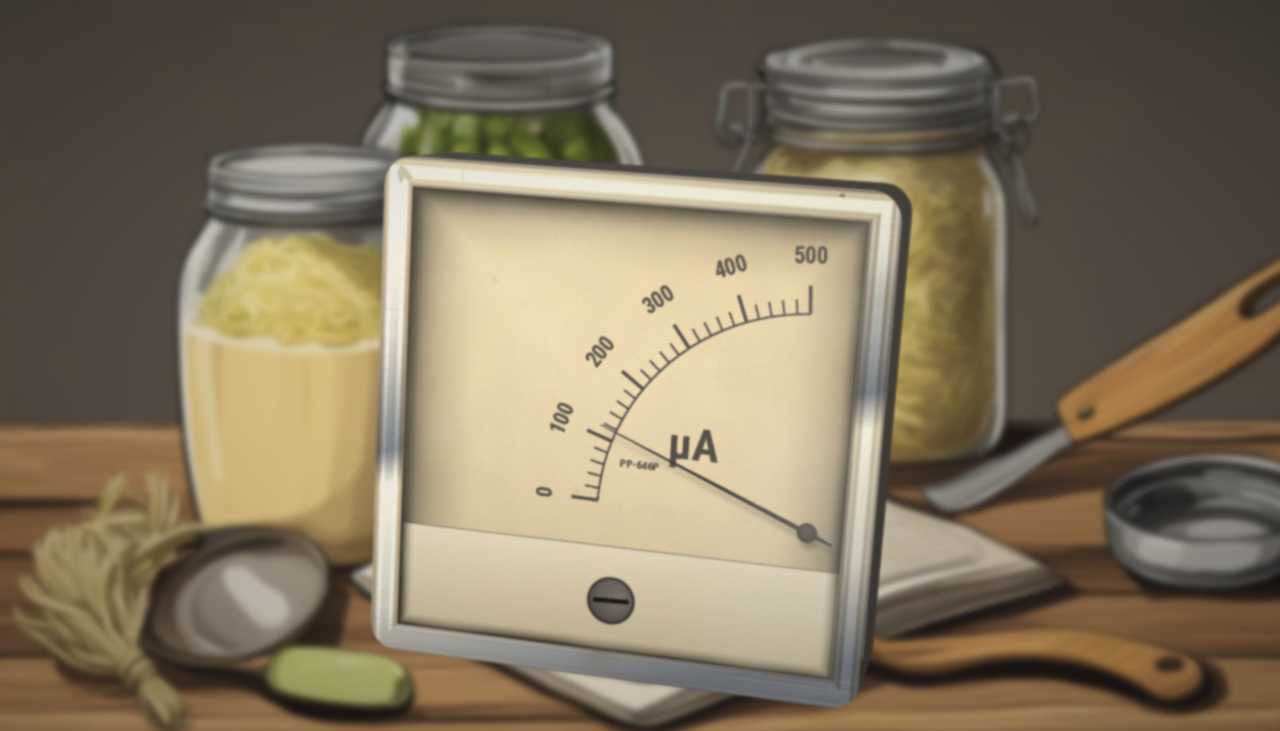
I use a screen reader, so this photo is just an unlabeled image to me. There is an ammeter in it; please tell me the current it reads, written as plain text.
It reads 120 µA
